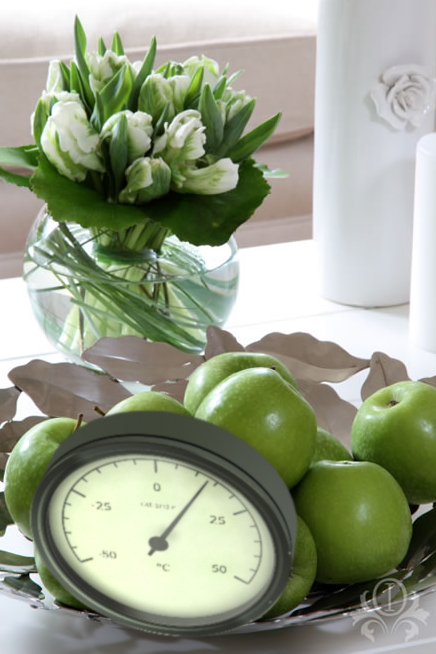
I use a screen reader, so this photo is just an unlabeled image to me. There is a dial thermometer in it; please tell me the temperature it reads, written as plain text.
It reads 12.5 °C
